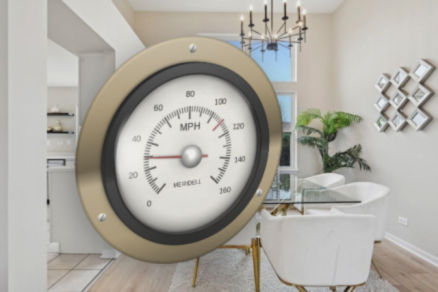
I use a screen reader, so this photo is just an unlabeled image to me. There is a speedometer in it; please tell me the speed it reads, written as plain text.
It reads 30 mph
